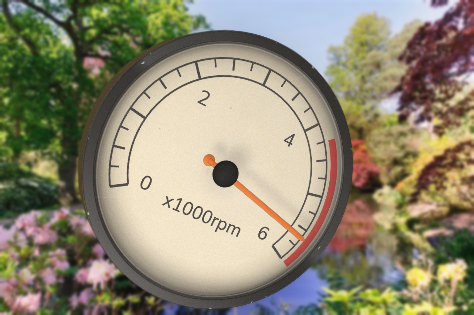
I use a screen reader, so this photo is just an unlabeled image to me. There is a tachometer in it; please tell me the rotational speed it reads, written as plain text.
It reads 5625 rpm
